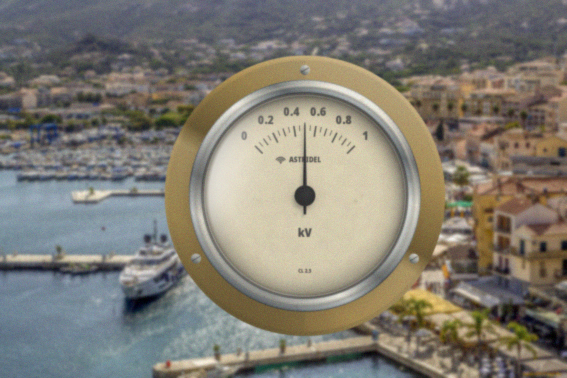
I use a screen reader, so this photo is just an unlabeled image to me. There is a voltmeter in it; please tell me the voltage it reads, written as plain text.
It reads 0.5 kV
